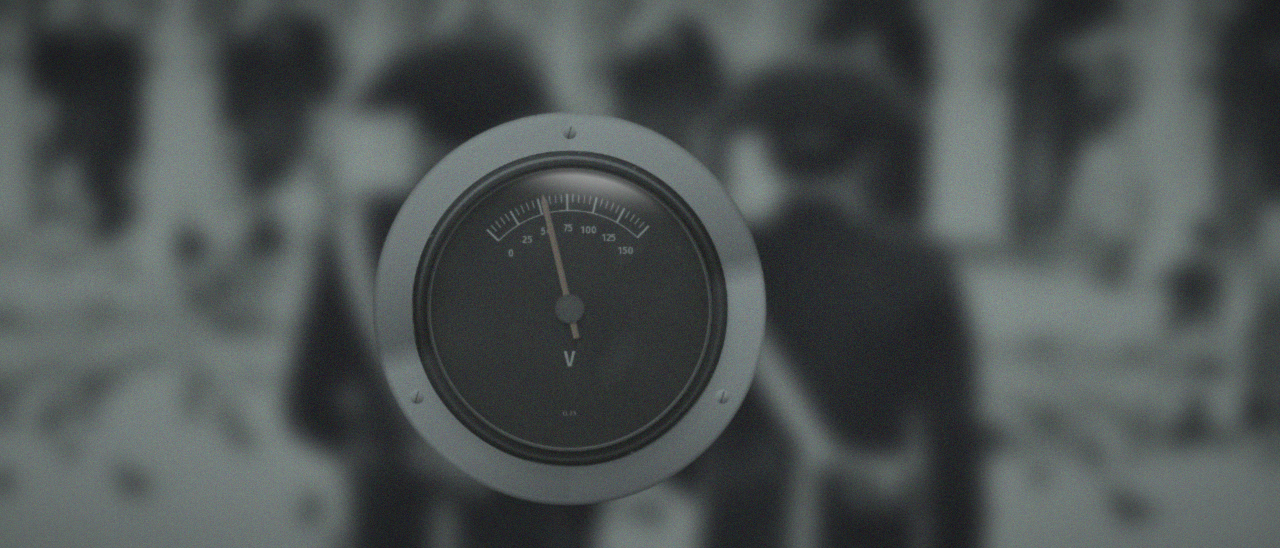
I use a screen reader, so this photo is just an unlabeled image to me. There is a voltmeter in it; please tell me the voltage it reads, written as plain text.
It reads 55 V
